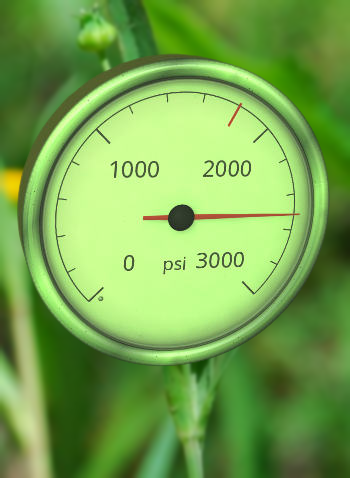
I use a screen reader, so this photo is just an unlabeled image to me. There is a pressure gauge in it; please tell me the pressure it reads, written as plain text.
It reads 2500 psi
